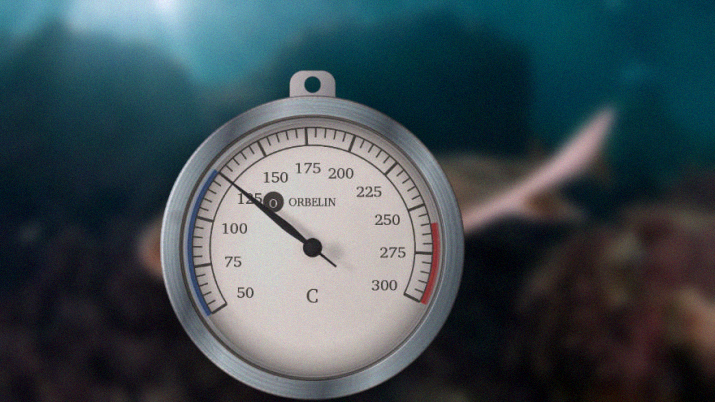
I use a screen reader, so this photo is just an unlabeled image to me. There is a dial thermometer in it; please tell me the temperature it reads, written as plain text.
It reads 125 °C
